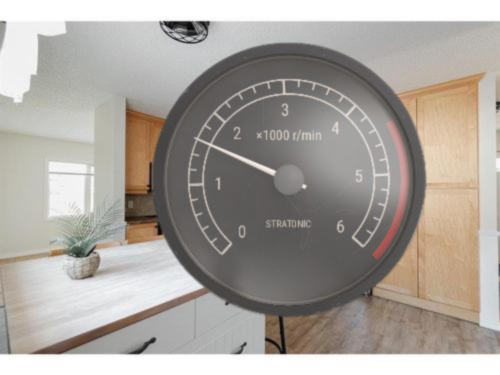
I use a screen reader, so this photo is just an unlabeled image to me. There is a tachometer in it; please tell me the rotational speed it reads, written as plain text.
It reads 1600 rpm
